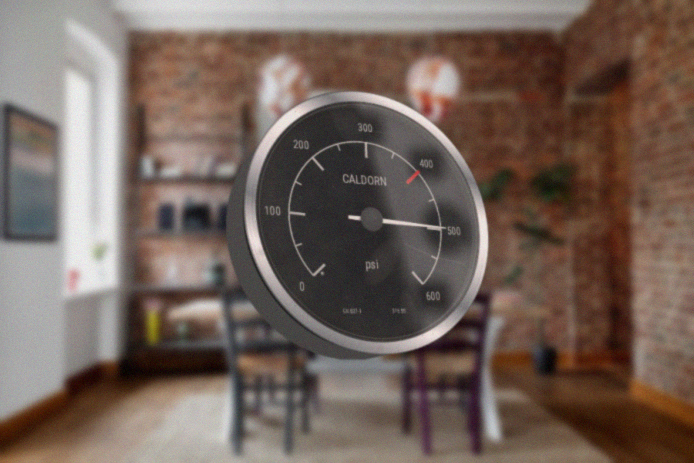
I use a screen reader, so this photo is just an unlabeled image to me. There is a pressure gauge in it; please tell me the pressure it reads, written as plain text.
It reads 500 psi
